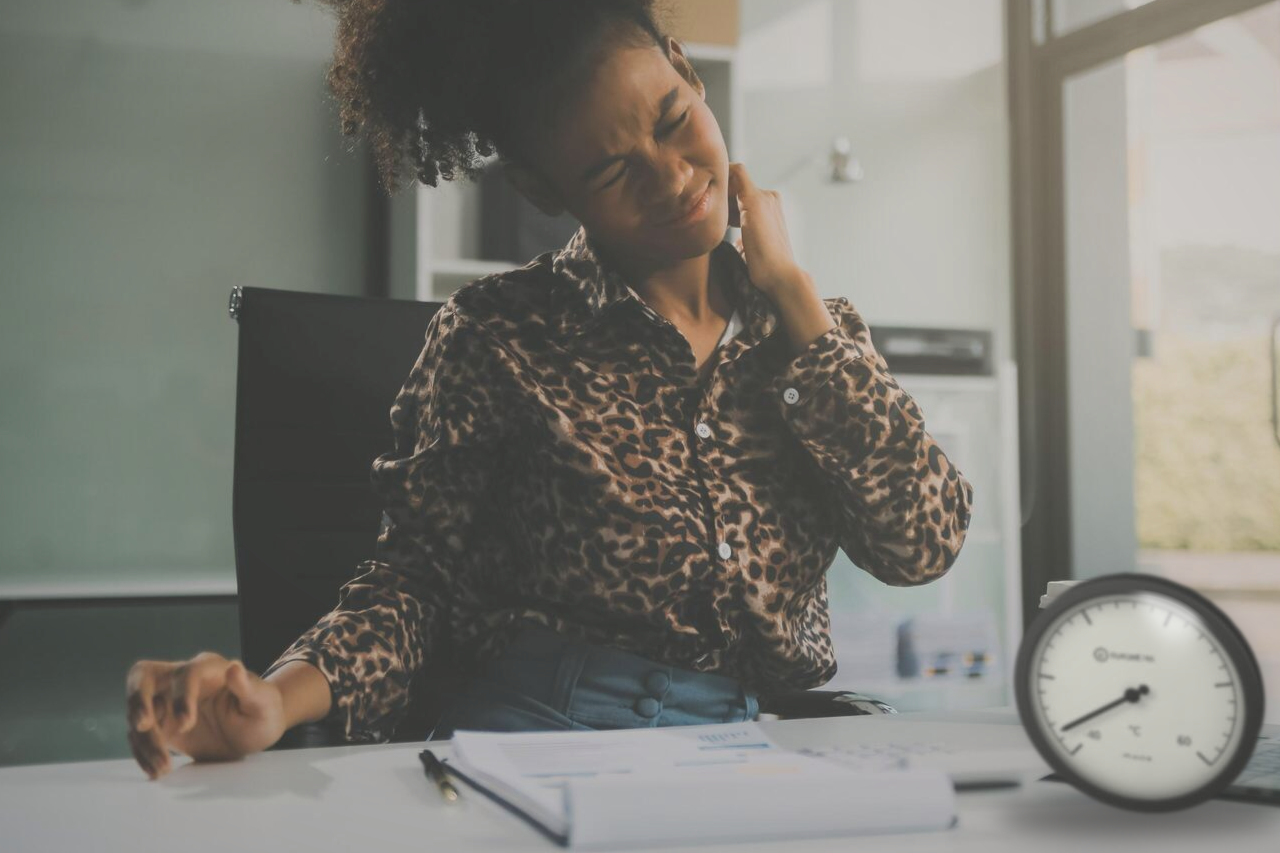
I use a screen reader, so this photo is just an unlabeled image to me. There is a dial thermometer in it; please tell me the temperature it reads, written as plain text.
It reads -34 °C
